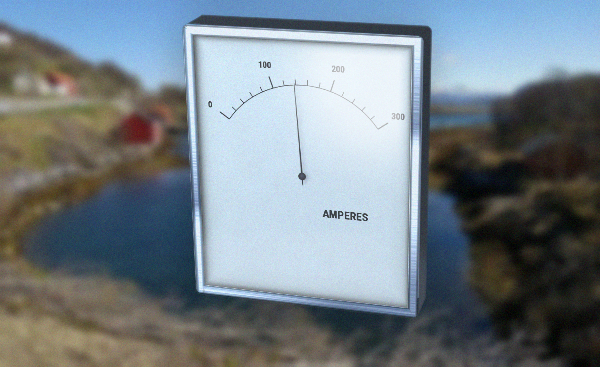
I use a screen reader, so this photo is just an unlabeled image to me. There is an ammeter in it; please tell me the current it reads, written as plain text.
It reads 140 A
